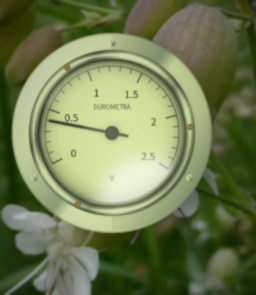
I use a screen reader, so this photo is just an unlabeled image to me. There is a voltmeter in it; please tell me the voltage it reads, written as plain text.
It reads 0.4 V
